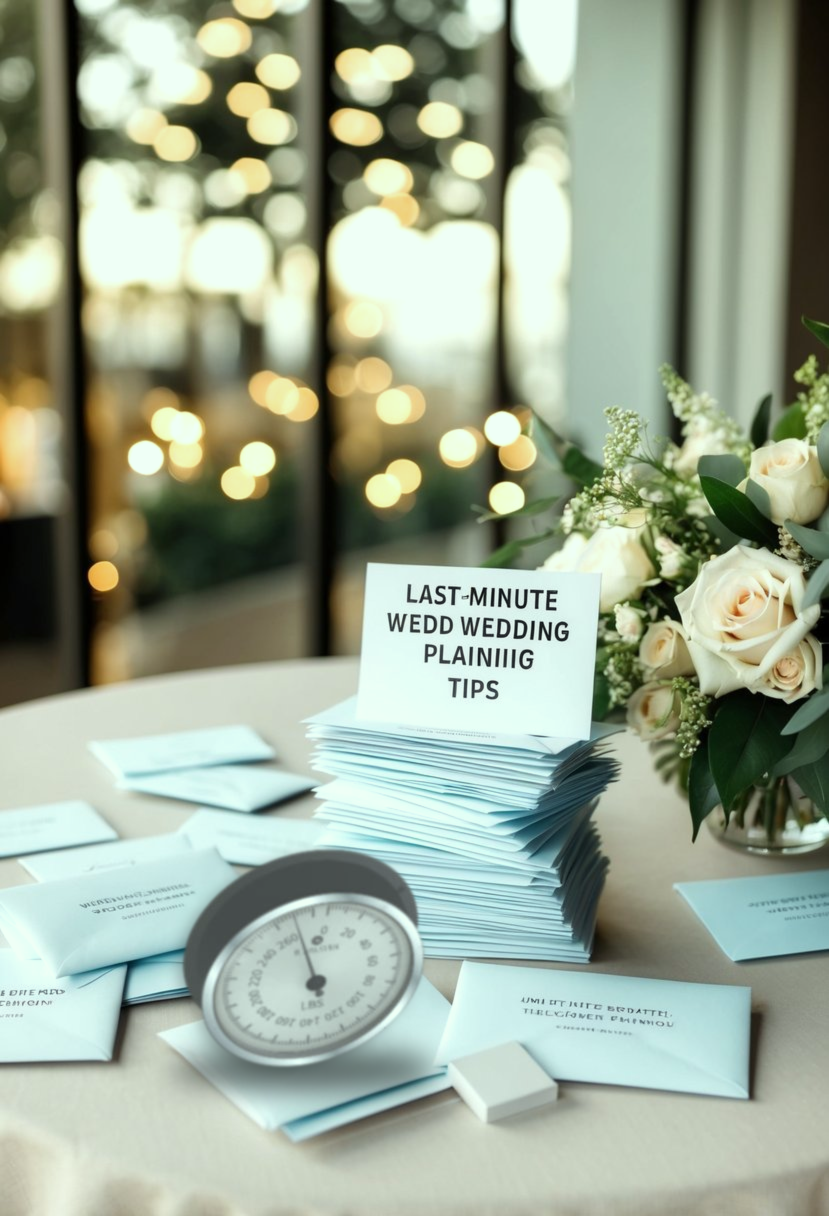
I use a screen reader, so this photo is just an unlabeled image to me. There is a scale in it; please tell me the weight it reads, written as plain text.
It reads 270 lb
